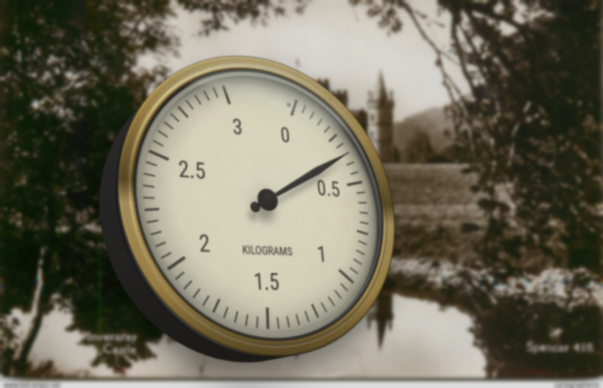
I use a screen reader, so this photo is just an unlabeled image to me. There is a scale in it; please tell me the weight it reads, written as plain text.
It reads 0.35 kg
